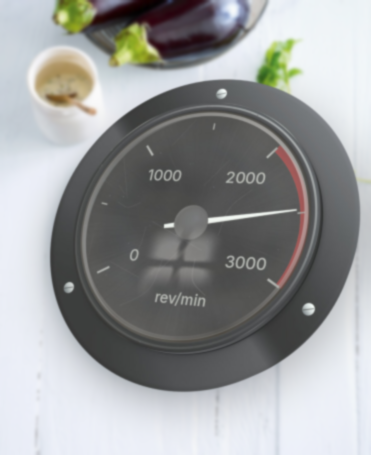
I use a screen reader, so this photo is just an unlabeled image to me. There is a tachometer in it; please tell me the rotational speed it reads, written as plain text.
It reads 2500 rpm
